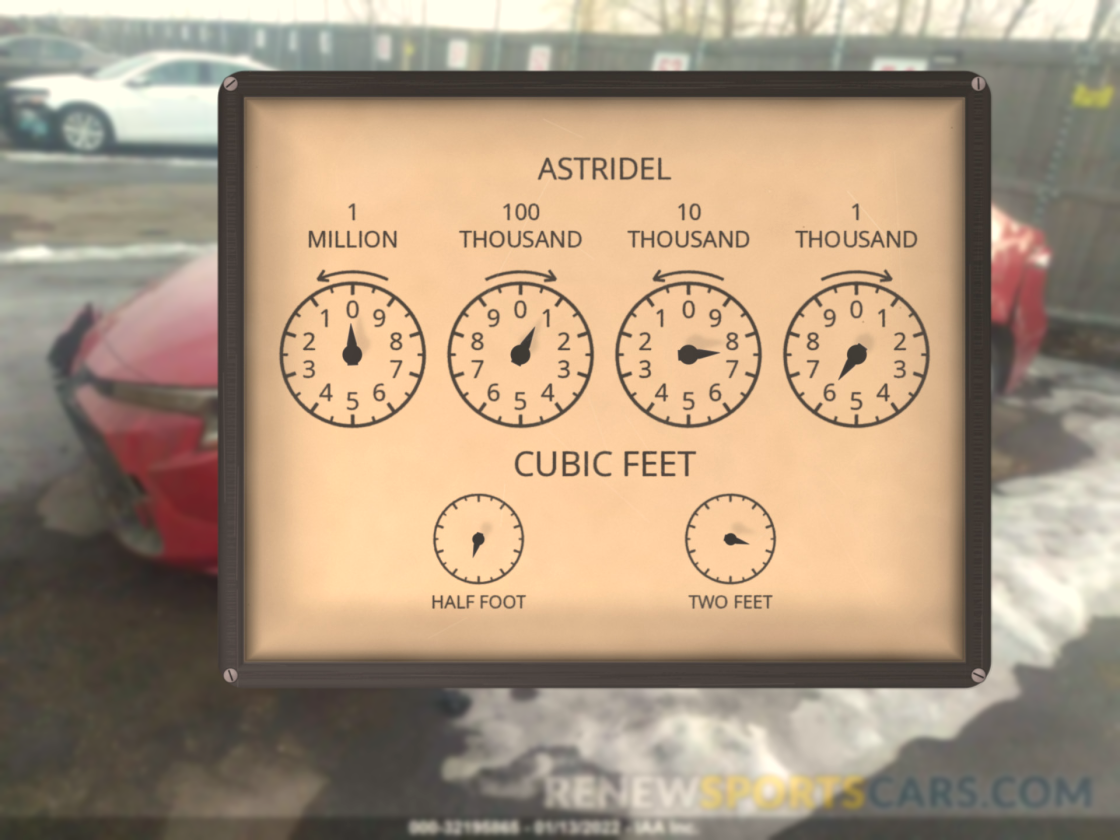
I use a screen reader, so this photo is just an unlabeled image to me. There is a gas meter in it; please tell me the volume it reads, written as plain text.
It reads 7600 ft³
